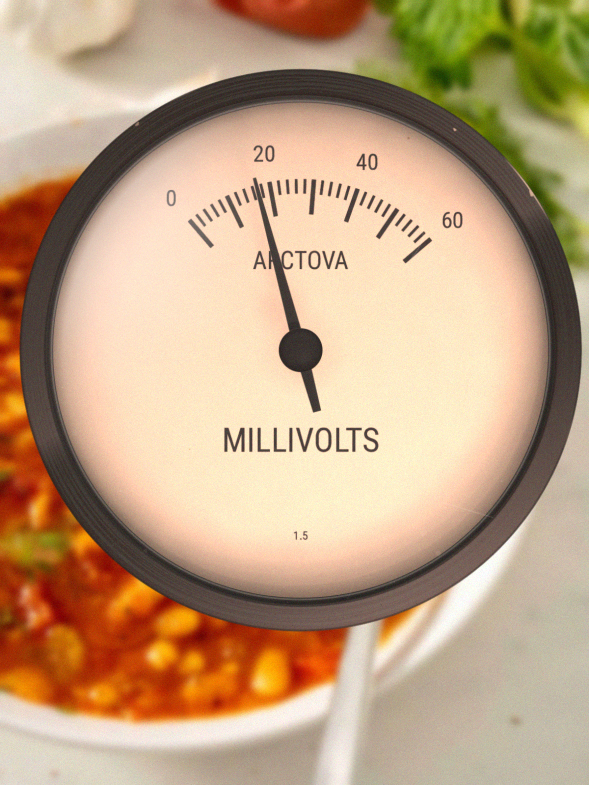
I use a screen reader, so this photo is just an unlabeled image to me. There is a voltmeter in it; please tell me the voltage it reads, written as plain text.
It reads 17 mV
